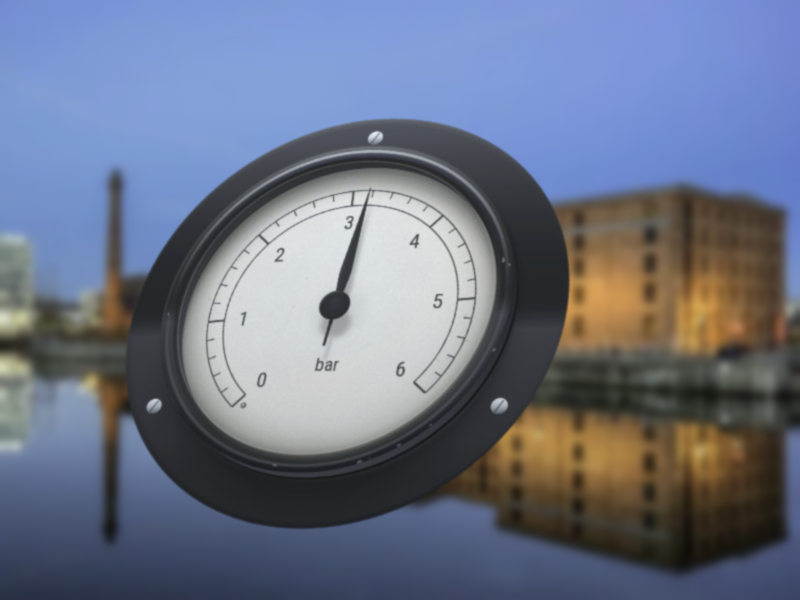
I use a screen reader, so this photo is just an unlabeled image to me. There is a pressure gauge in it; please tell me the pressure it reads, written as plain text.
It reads 3.2 bar
